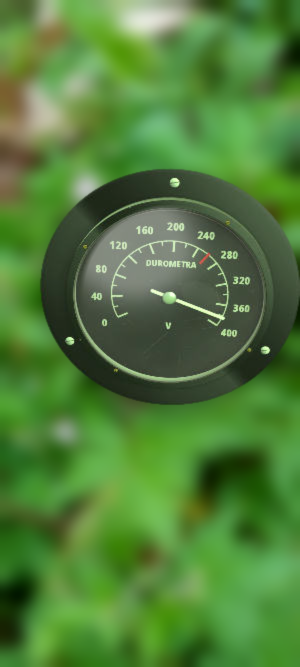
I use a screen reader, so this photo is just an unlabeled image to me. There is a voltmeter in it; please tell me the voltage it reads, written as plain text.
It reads 380 V
